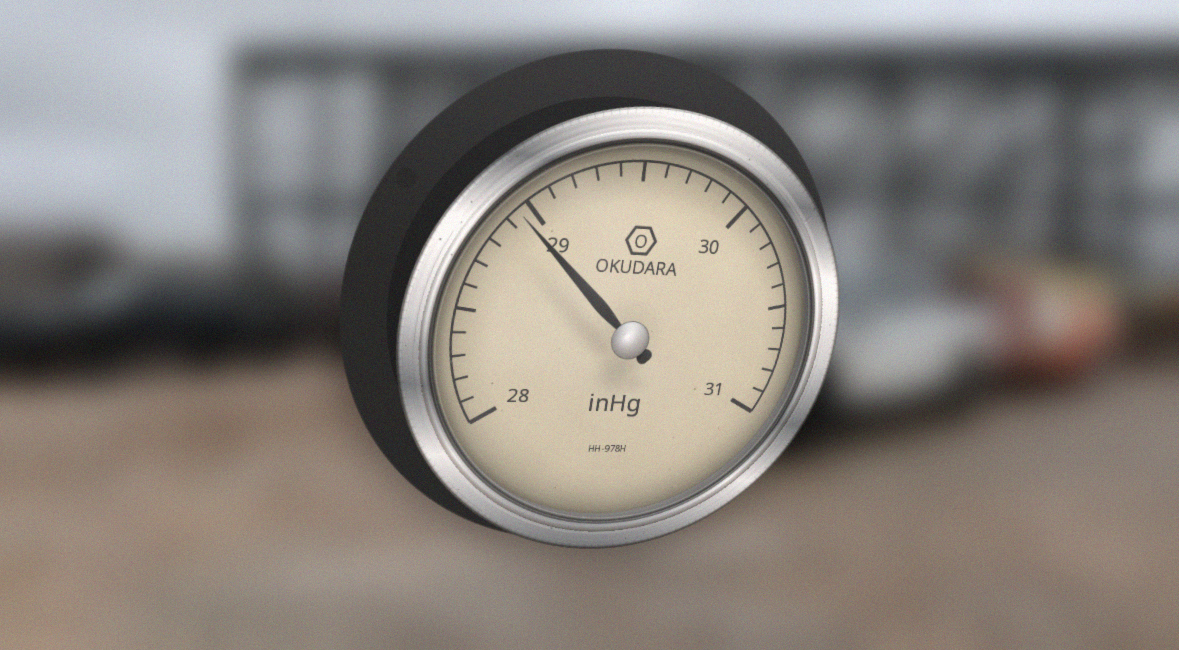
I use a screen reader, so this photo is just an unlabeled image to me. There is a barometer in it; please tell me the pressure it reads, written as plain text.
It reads 28.95 inHg
